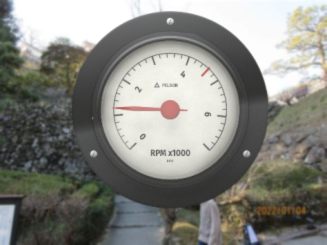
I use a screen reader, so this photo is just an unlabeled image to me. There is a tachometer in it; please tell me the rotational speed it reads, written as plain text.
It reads 1200 rpm
